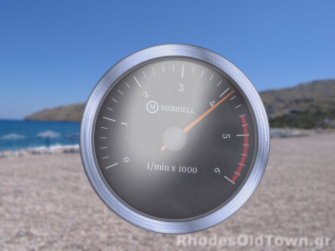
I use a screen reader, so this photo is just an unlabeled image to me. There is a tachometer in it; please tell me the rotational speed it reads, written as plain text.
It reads 4100 rpm
